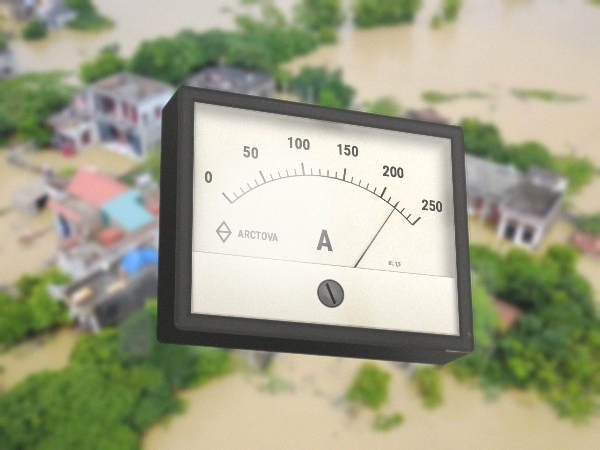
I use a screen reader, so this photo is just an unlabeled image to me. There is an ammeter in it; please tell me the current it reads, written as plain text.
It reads 220 A
